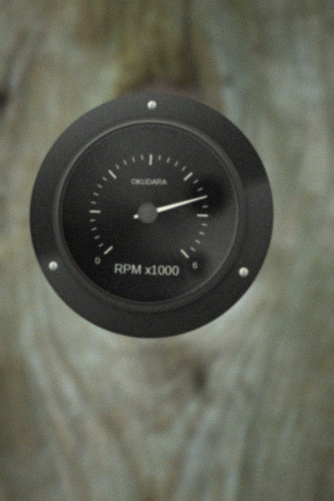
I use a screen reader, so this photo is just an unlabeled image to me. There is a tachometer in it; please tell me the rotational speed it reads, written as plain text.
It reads 4600 rpm
